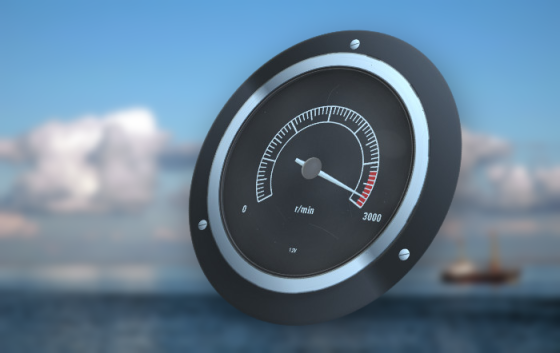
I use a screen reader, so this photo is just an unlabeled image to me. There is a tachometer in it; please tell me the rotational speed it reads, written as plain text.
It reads 2900 rpm
